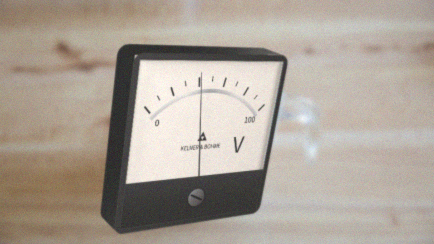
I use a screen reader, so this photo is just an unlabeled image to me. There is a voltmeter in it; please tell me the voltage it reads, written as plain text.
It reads 40 V
